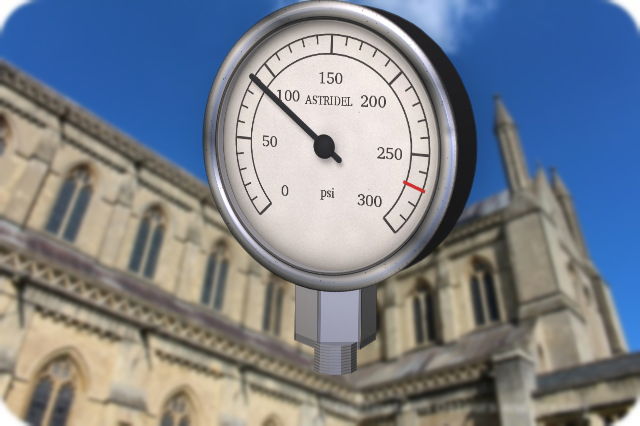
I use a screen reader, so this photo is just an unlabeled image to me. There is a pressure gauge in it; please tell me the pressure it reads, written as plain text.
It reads 90 psi
